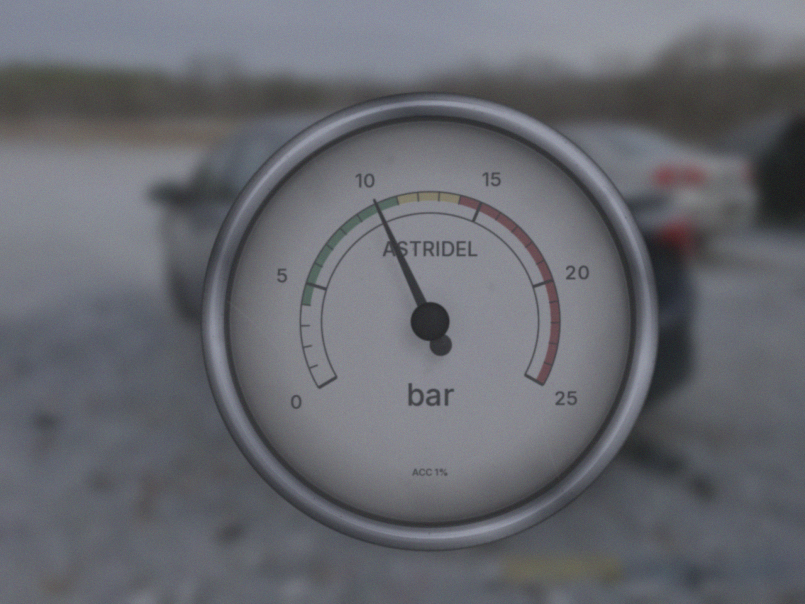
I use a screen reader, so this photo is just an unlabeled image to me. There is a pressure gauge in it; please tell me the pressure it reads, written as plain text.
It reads 10 bar
